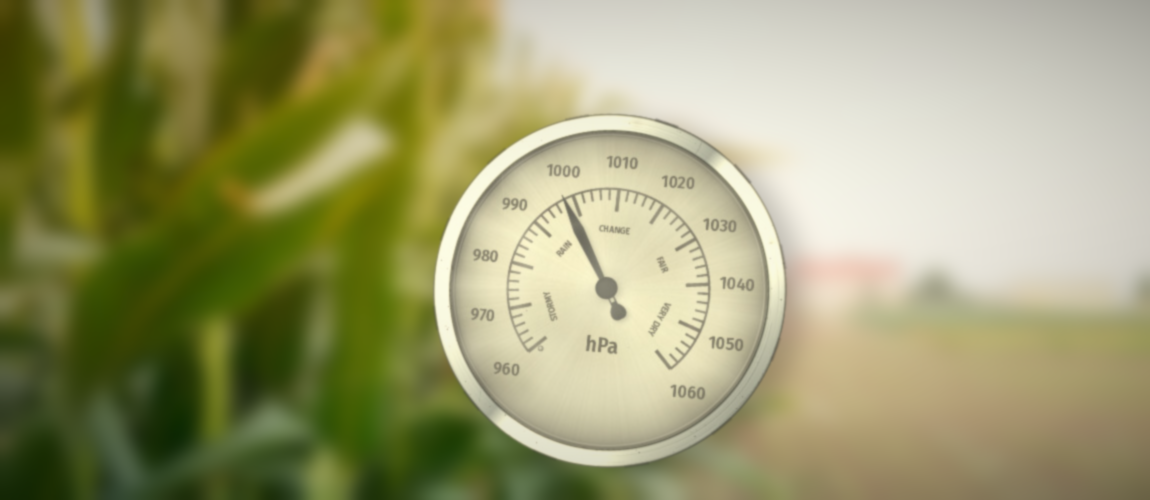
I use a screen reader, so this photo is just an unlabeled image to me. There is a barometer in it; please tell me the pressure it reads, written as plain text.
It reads 998 hPa
